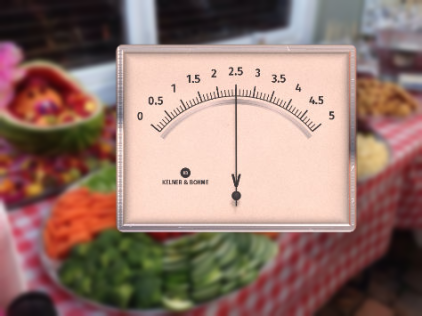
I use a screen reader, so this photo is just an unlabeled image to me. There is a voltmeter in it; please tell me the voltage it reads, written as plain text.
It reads 2.5 V
